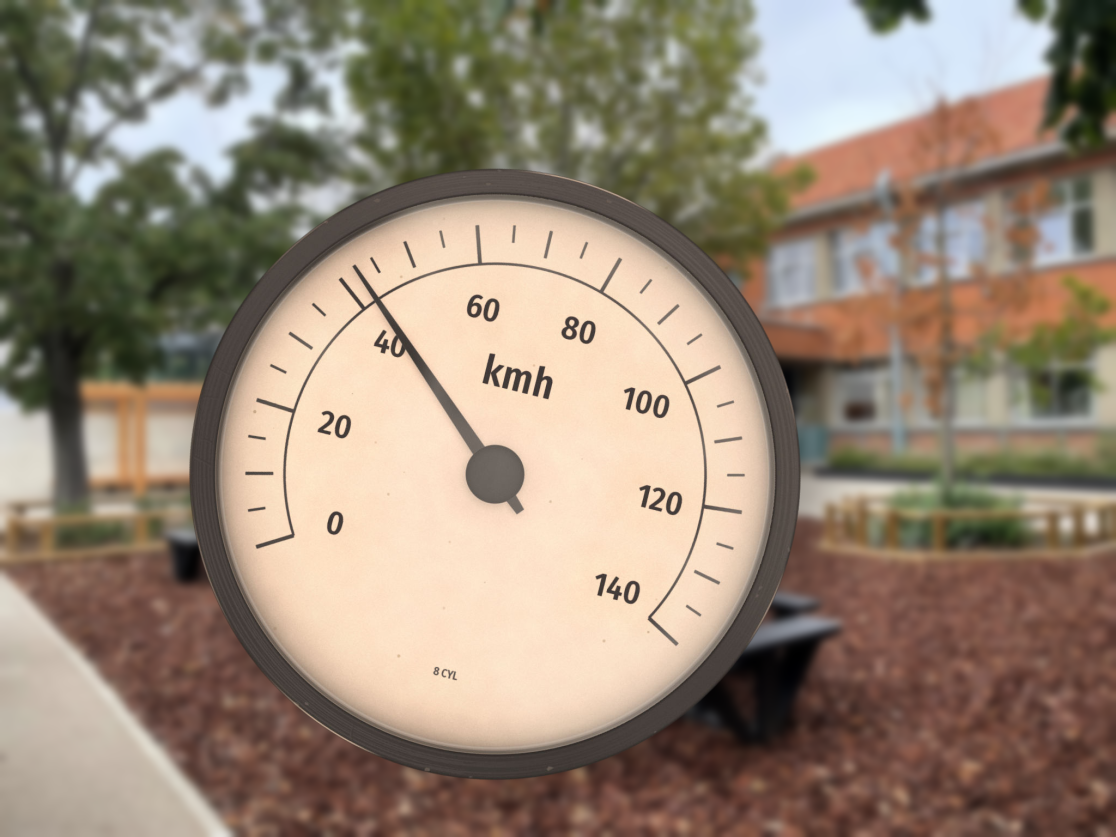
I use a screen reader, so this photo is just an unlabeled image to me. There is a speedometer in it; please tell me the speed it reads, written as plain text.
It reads 42.5 km/h
